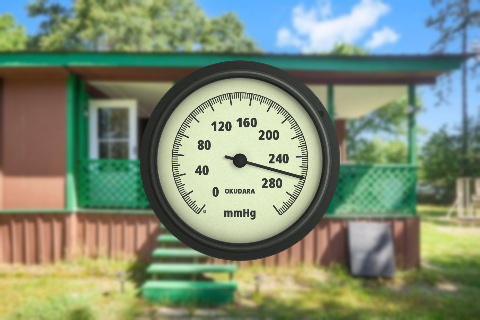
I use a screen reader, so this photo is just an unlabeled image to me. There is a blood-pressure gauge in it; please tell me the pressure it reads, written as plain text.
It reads 260 mmHg
